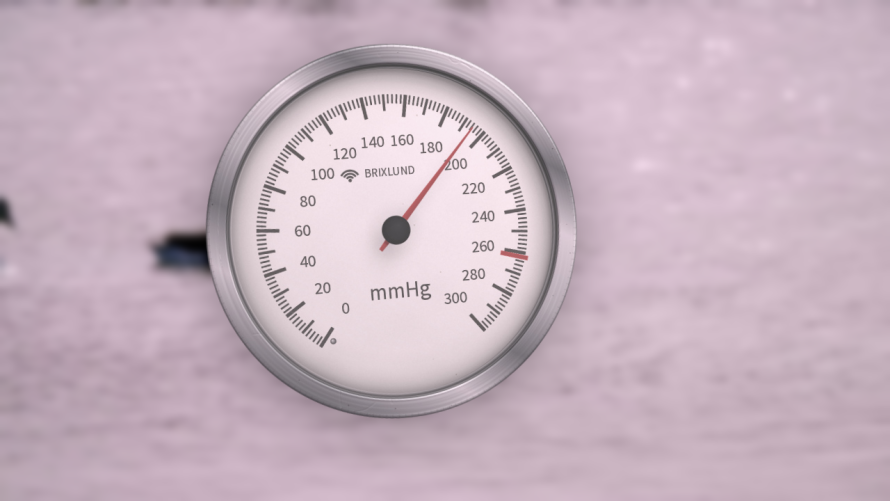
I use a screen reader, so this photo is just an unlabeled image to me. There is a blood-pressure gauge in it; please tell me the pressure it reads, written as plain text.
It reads 194 mmHg
